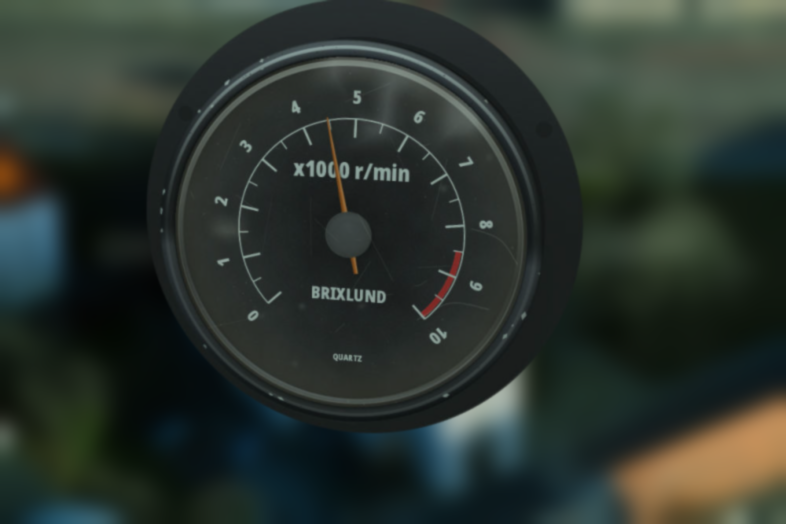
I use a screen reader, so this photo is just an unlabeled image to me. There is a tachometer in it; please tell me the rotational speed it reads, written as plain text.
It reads 4500 rpm
